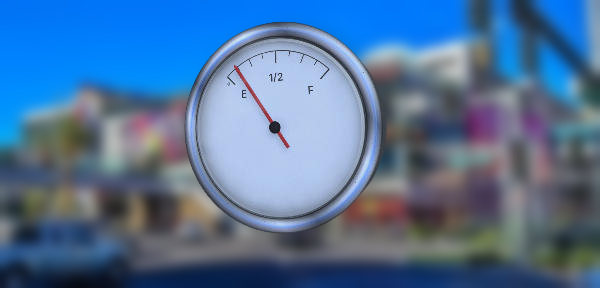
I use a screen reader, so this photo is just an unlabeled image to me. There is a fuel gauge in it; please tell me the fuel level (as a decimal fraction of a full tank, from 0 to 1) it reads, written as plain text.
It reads 0.125
